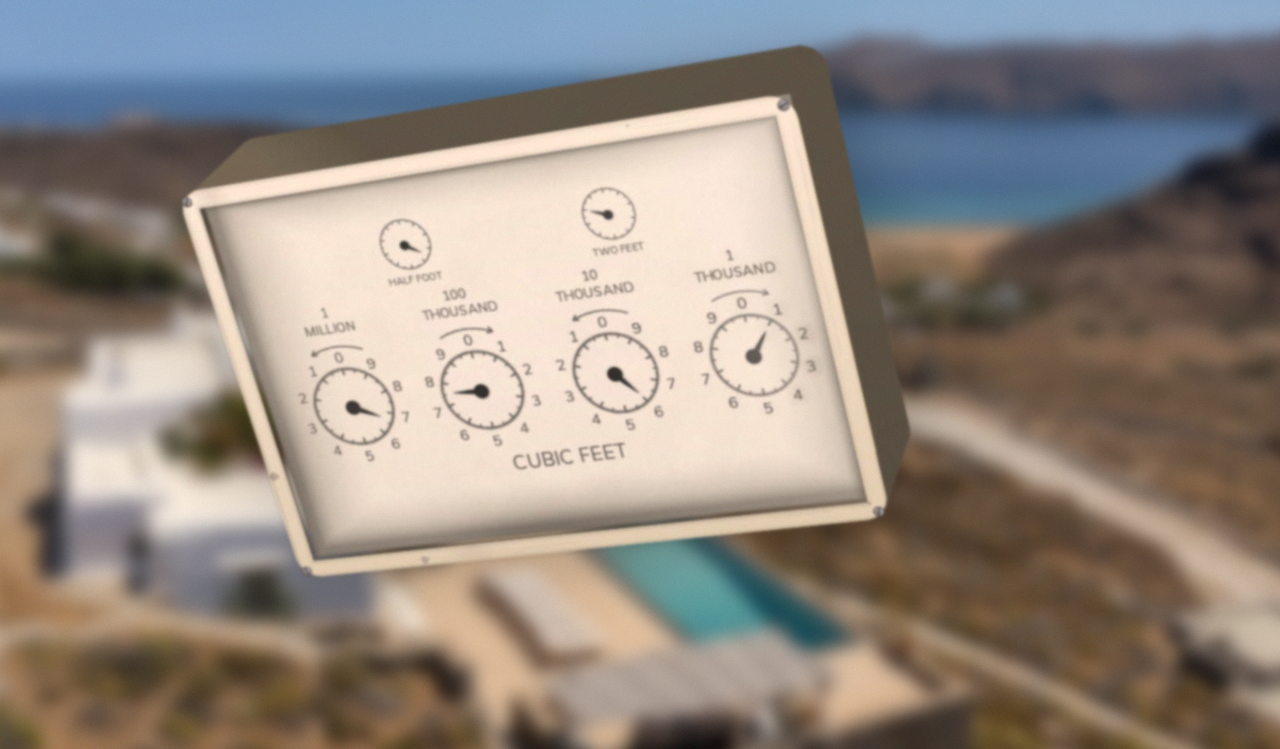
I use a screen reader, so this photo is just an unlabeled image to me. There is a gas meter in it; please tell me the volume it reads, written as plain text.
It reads 676100 ft³
